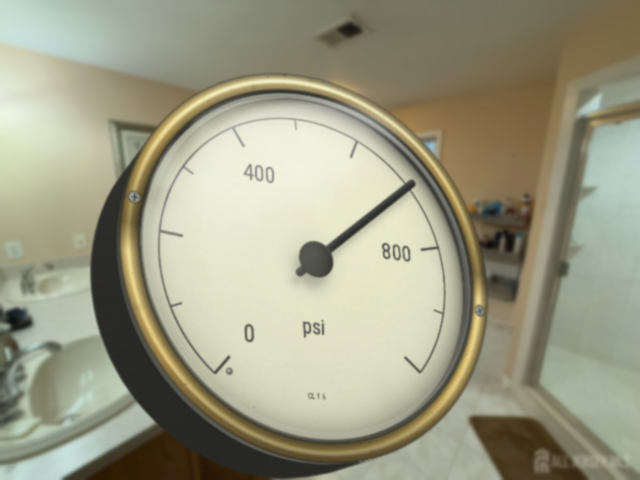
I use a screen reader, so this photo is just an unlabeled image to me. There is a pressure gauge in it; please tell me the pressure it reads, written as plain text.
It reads 700 psi
